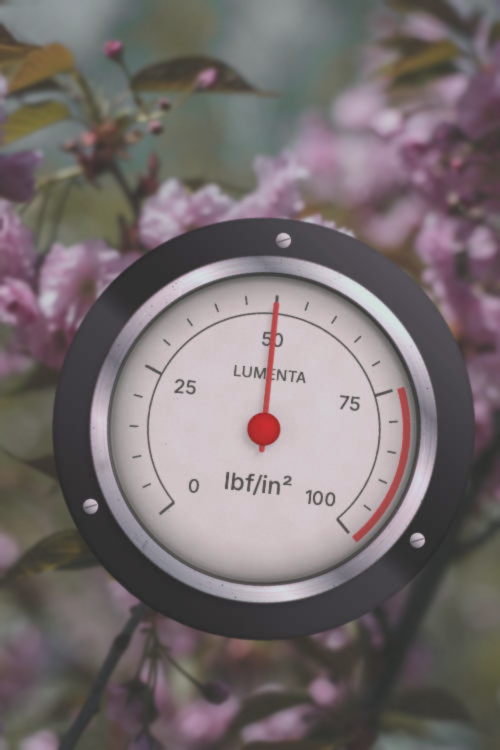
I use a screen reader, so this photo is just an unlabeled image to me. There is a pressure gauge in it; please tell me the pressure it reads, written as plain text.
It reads 50 psi
